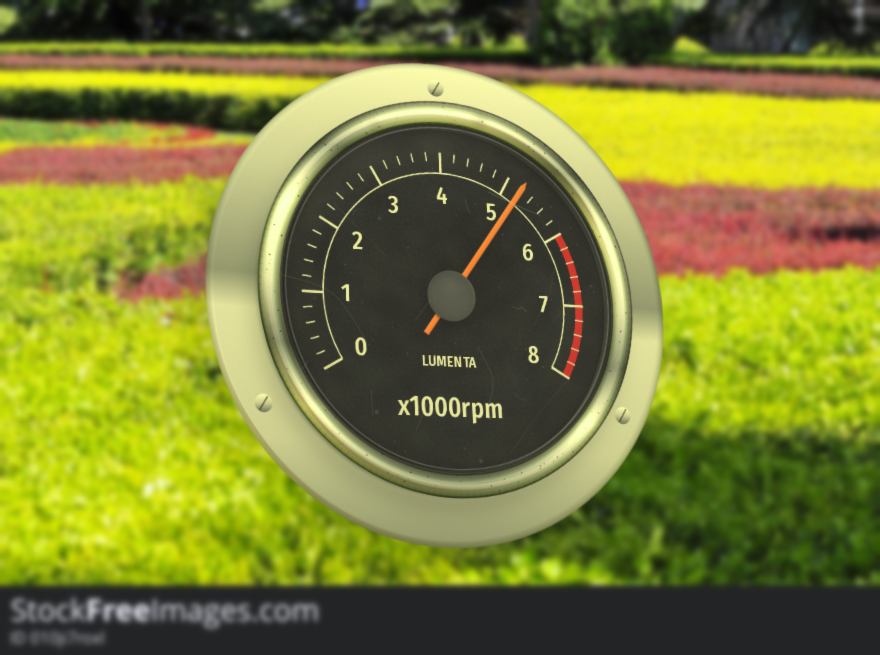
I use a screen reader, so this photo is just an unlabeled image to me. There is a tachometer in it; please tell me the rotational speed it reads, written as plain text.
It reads 5200 rpm
